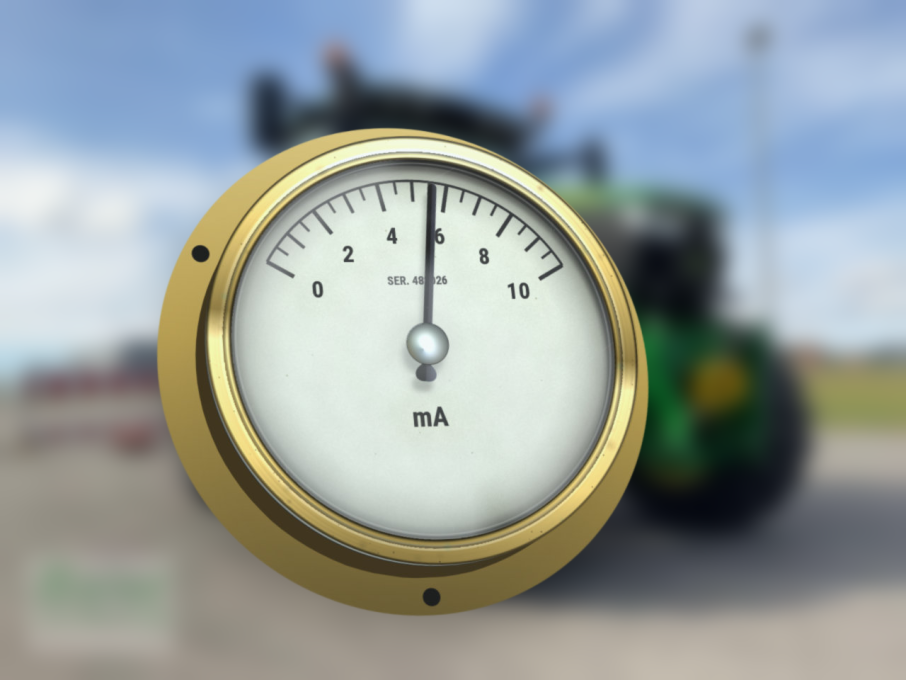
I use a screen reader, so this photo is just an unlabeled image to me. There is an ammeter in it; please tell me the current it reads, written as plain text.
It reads 5.5 mA
